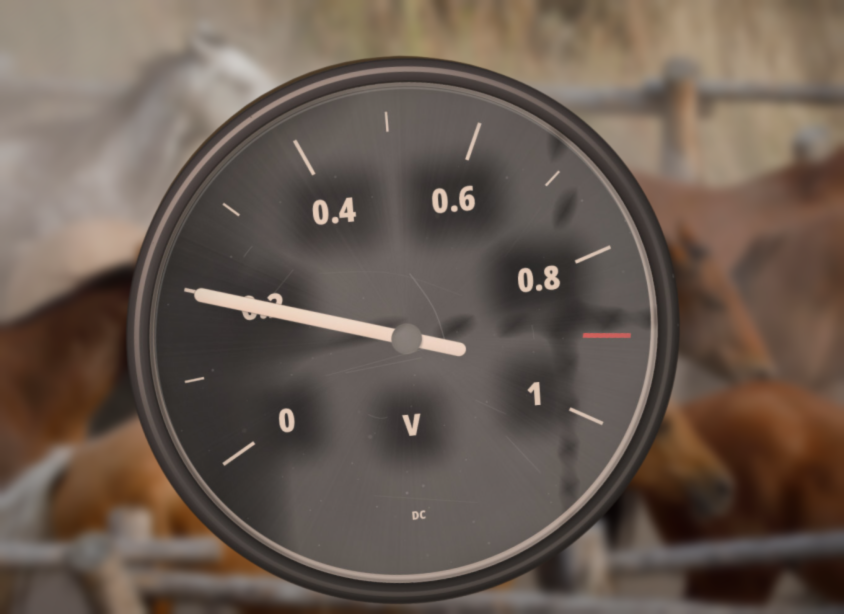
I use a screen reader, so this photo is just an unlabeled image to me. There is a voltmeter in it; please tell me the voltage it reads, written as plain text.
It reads 0.2 V
